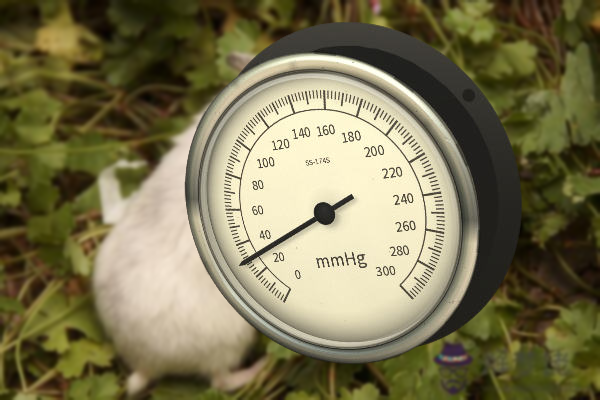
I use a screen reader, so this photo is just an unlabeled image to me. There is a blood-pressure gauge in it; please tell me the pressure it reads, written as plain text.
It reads 30 mmHg
